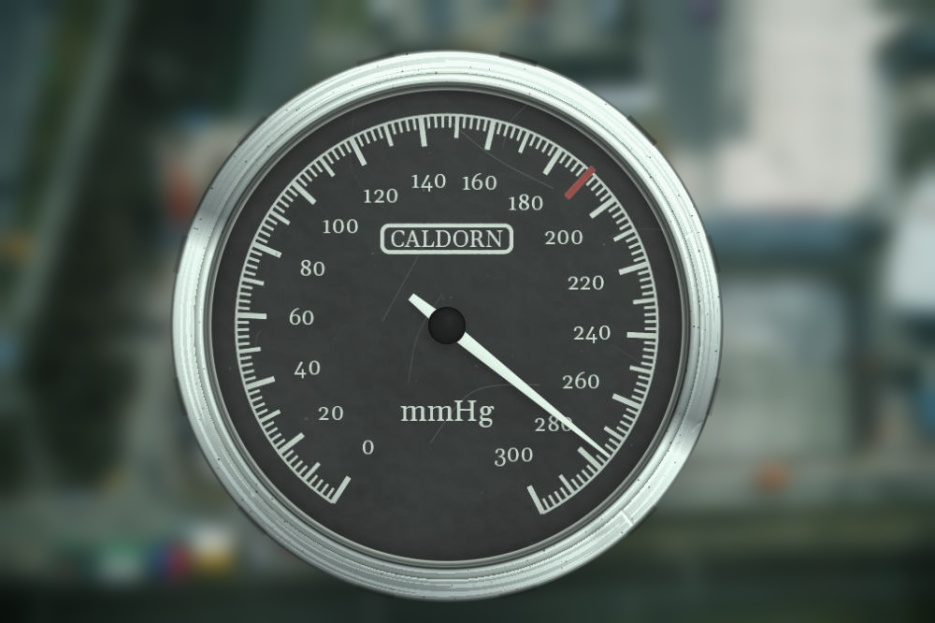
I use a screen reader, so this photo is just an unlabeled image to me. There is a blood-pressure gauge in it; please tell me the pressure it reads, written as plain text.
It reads 276 mmHg
